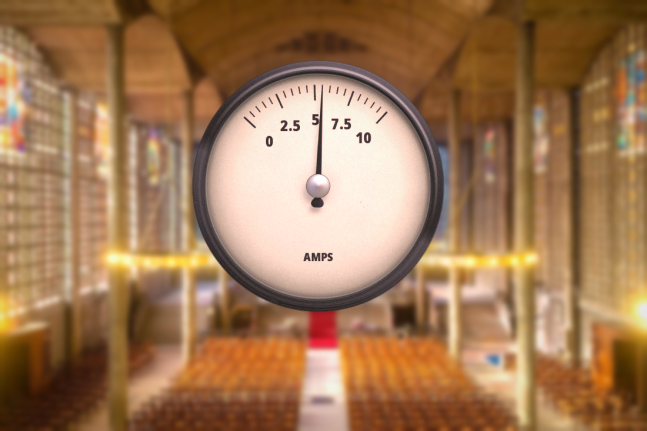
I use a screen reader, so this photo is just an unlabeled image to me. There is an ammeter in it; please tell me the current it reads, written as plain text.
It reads 5.5 A
